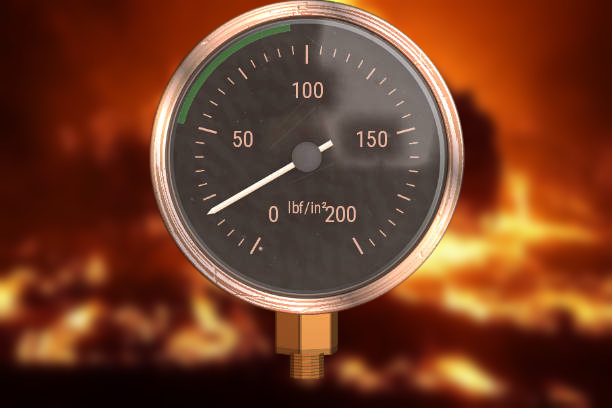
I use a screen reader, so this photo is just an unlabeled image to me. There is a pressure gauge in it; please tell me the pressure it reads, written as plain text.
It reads 20 psi
